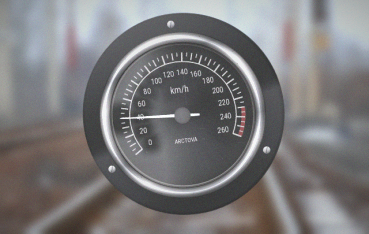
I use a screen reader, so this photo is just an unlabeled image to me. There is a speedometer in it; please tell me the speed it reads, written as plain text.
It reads 40 km/h
